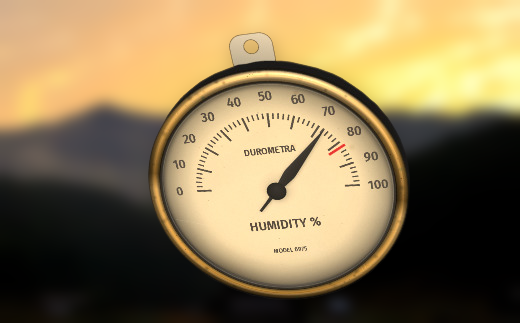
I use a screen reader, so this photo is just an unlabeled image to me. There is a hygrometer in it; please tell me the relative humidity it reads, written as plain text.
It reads 72 %
